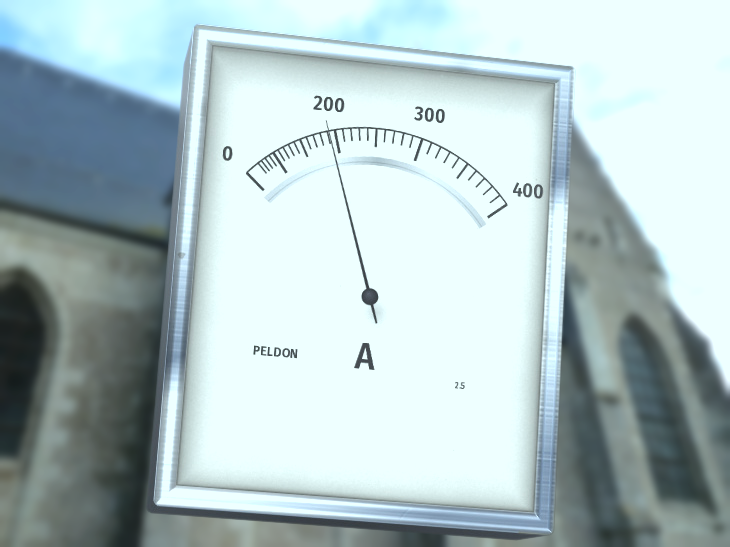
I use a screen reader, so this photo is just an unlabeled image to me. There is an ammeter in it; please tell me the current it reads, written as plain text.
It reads 190 A
